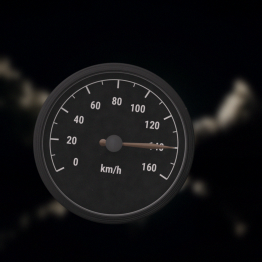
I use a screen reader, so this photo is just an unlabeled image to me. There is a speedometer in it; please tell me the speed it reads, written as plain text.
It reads 140 km/h
